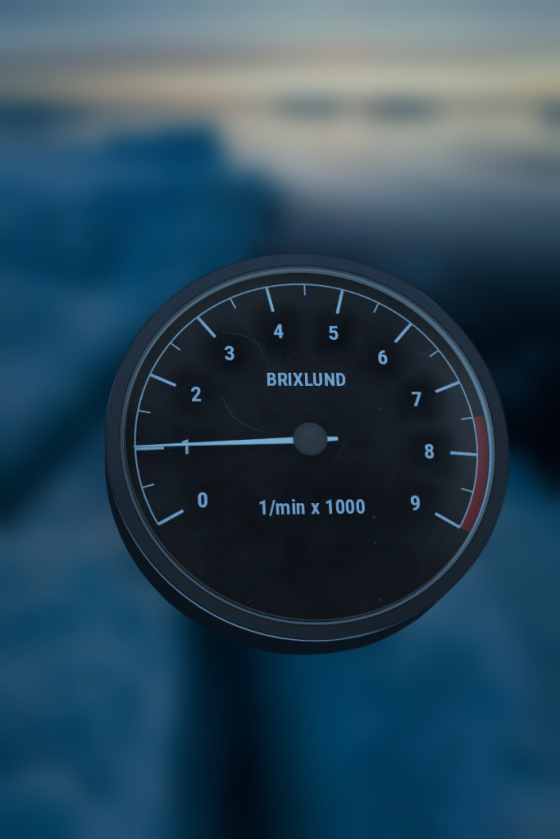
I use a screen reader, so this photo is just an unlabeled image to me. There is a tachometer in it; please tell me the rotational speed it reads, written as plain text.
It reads 1000 rpm
